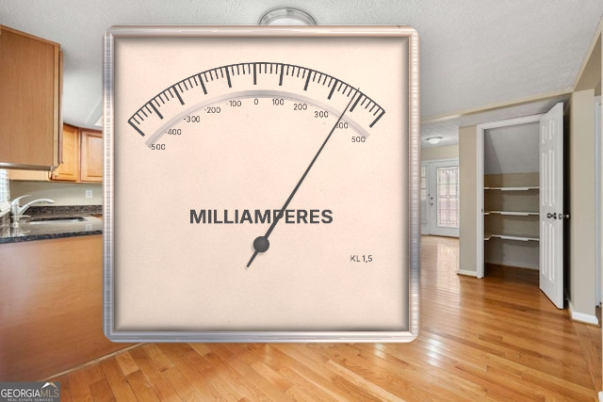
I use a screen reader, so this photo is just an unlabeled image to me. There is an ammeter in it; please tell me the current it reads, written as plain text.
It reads 380 mA
